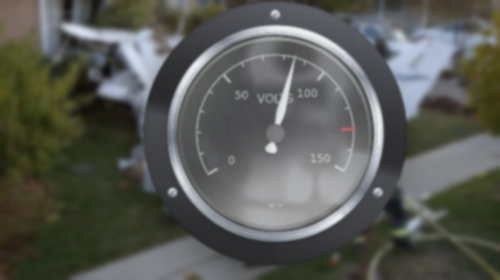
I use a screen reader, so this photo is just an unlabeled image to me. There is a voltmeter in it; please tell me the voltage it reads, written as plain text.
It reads 85 V
